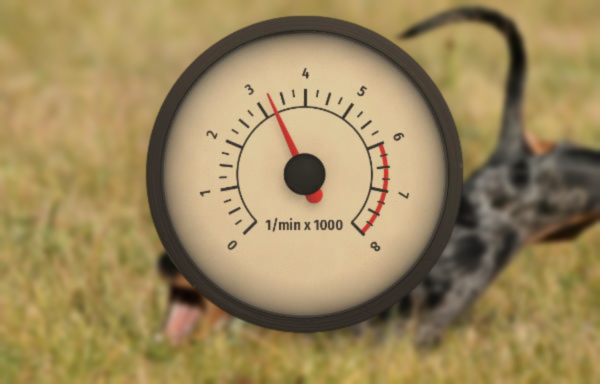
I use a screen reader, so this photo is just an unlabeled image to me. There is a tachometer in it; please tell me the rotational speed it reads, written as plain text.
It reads 3250 rpm
